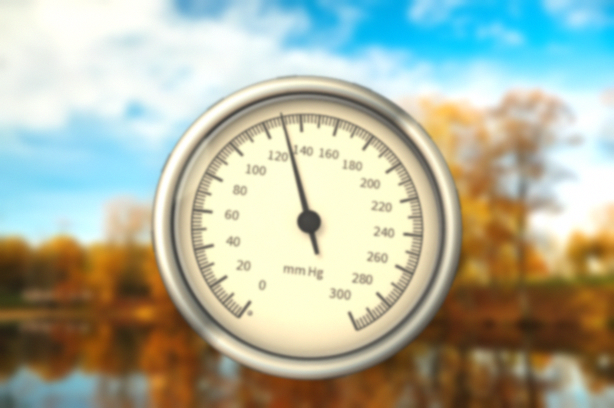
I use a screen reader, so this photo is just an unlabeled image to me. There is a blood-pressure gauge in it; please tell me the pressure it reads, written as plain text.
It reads 130 mmHg
